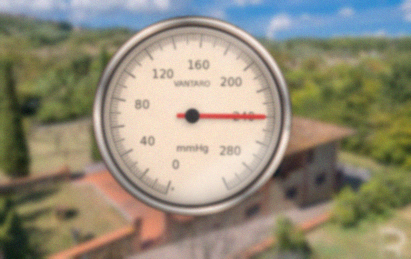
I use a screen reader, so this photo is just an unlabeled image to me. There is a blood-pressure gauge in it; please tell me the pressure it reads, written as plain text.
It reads 240 mmHg
